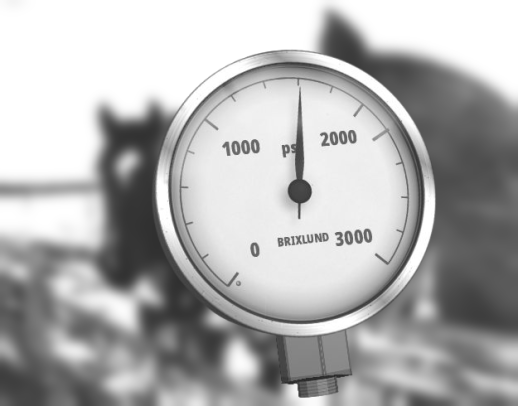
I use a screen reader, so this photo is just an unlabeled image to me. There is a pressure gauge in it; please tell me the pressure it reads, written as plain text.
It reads 1600 psi
